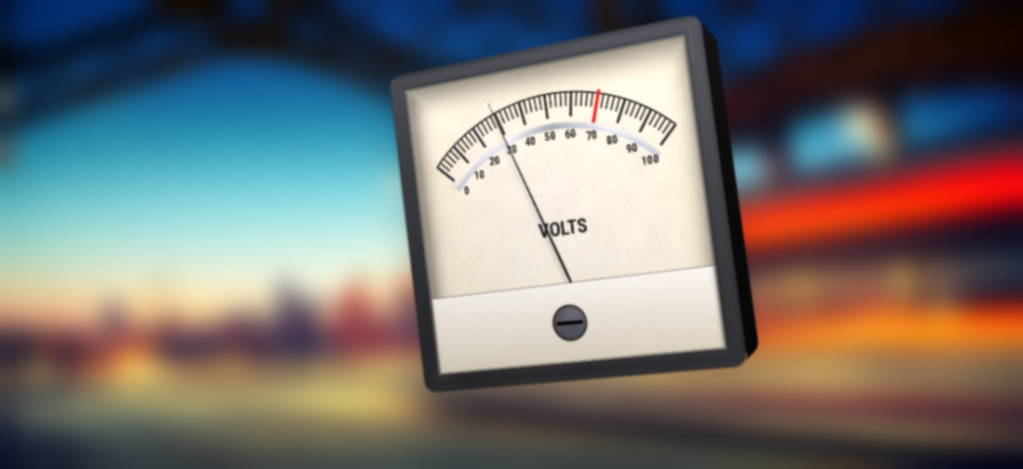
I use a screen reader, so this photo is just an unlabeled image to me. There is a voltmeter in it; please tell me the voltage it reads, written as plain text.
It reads 30 V
